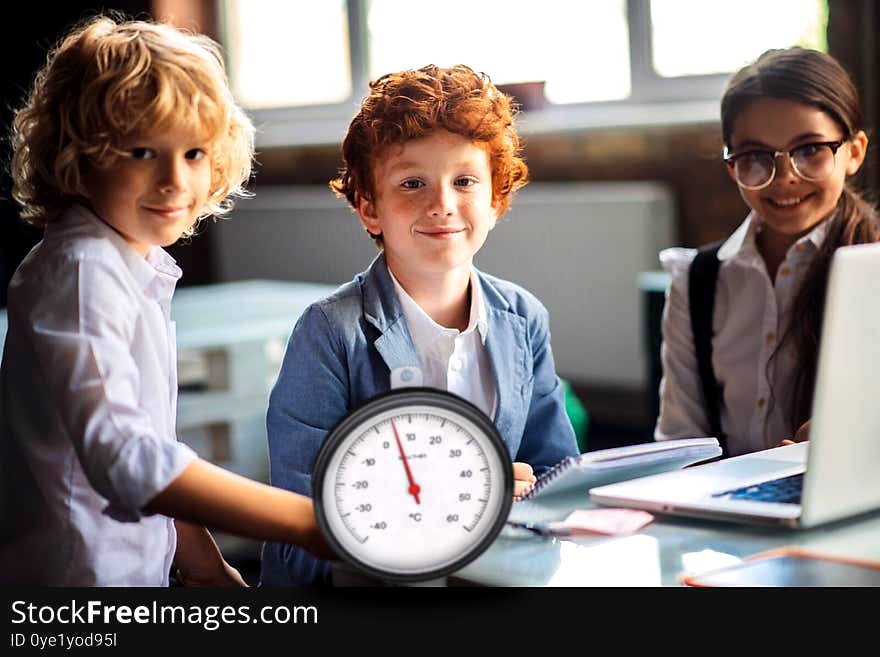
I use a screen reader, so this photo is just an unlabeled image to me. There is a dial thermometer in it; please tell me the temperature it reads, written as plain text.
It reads 5 °C
